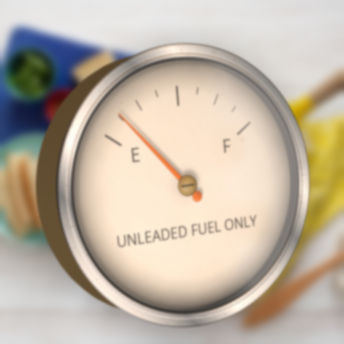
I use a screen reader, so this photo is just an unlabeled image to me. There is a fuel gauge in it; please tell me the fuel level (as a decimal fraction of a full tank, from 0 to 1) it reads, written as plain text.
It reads 0.125
